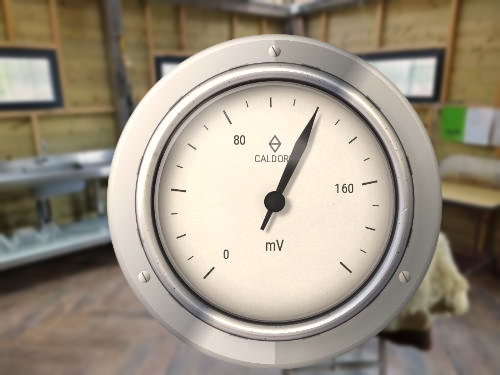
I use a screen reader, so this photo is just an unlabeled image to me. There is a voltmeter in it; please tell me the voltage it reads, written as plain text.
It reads 120 mV
